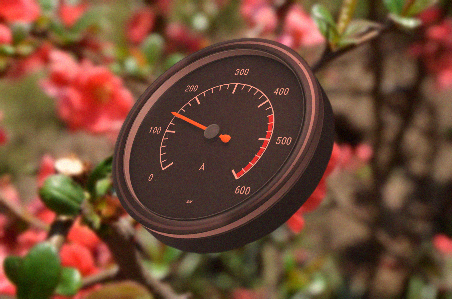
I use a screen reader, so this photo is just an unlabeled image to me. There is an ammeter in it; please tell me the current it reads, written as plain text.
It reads 140 A
